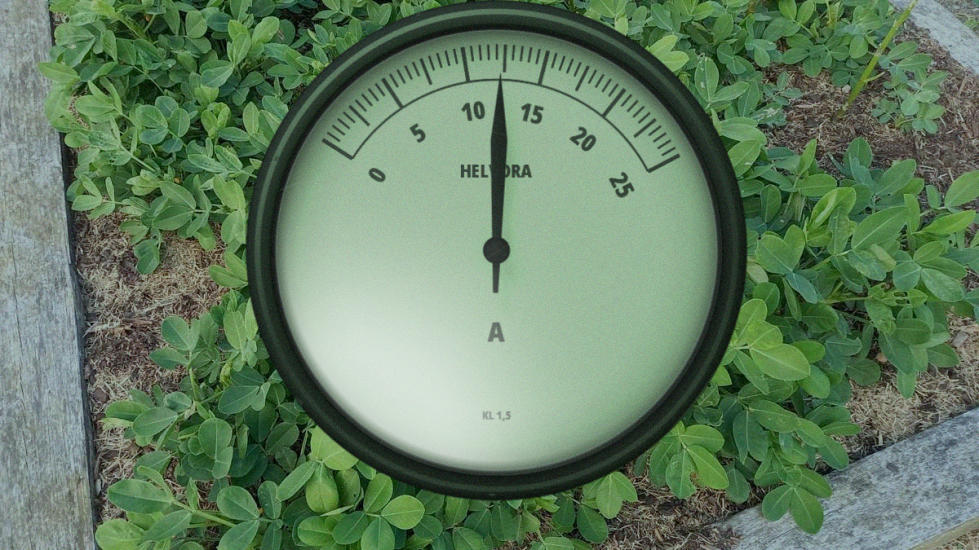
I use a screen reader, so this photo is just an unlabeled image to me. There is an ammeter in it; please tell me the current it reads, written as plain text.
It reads 12.25 A
